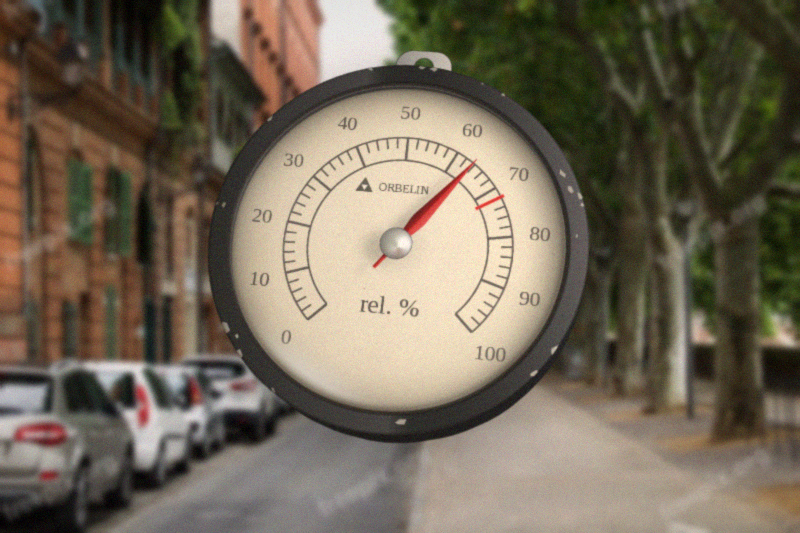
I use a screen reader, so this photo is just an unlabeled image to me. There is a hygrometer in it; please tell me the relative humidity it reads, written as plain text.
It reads 64 %
